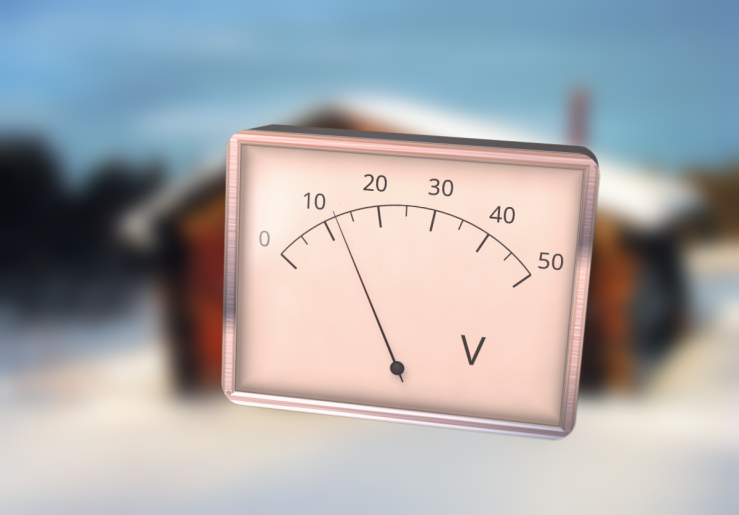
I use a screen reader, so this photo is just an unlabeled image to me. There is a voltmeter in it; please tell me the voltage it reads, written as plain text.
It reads 12.5 V
